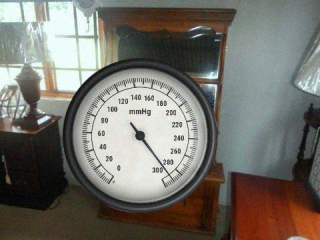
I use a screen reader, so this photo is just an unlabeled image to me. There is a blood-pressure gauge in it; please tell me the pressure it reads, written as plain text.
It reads 290 mmHg
